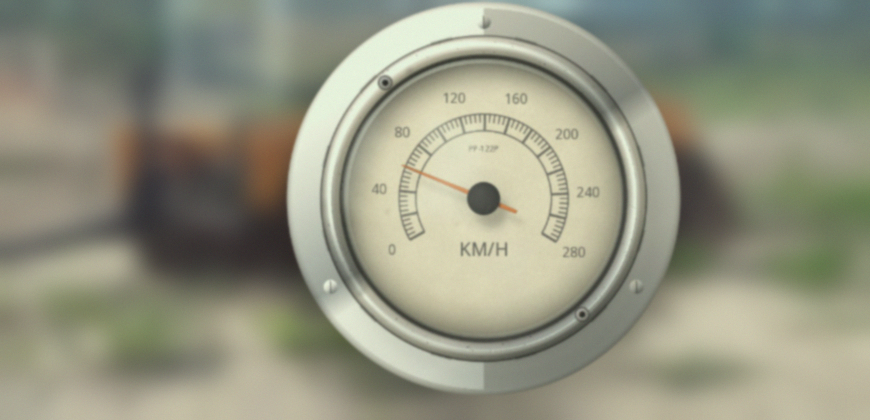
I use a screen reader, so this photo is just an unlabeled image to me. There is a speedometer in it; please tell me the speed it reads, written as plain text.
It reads 60 km/h
